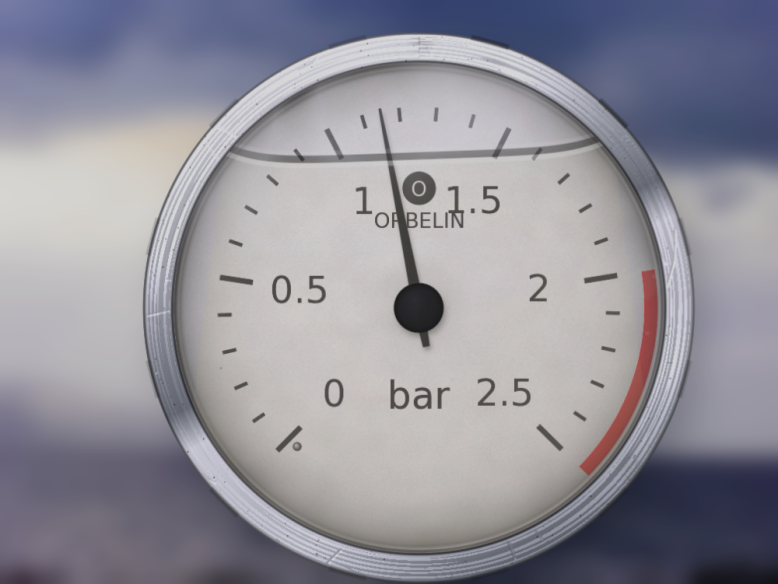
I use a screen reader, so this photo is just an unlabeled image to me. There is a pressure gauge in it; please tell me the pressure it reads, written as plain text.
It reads 1.15 bar
